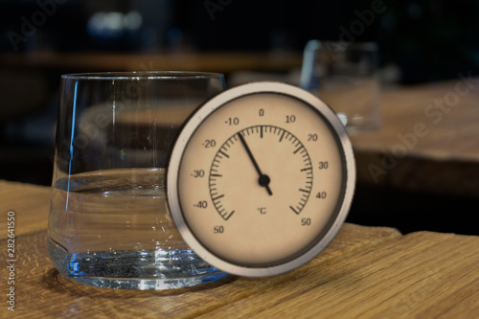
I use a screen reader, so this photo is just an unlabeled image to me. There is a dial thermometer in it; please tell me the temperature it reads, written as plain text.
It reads -10 °C
